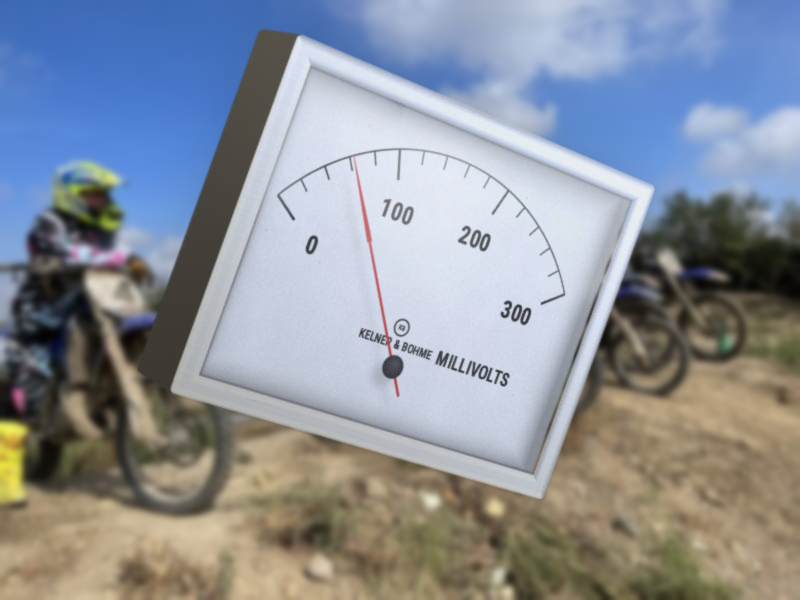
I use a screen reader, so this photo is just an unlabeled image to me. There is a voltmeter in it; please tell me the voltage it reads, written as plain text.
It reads 60 mV
